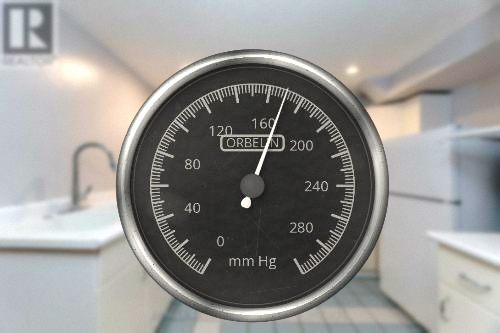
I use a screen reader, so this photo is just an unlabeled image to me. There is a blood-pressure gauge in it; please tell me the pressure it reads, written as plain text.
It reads 170 mmHg
